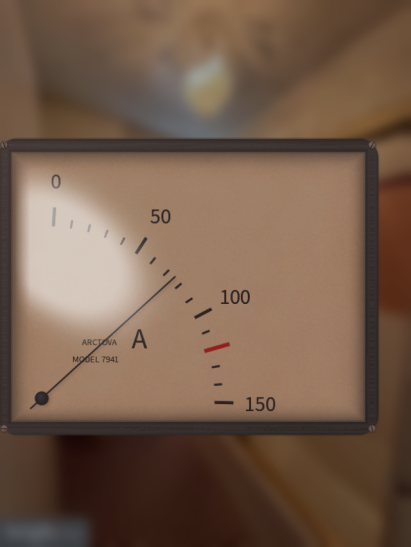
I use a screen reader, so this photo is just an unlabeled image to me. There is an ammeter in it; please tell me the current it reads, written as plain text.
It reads 75 A
